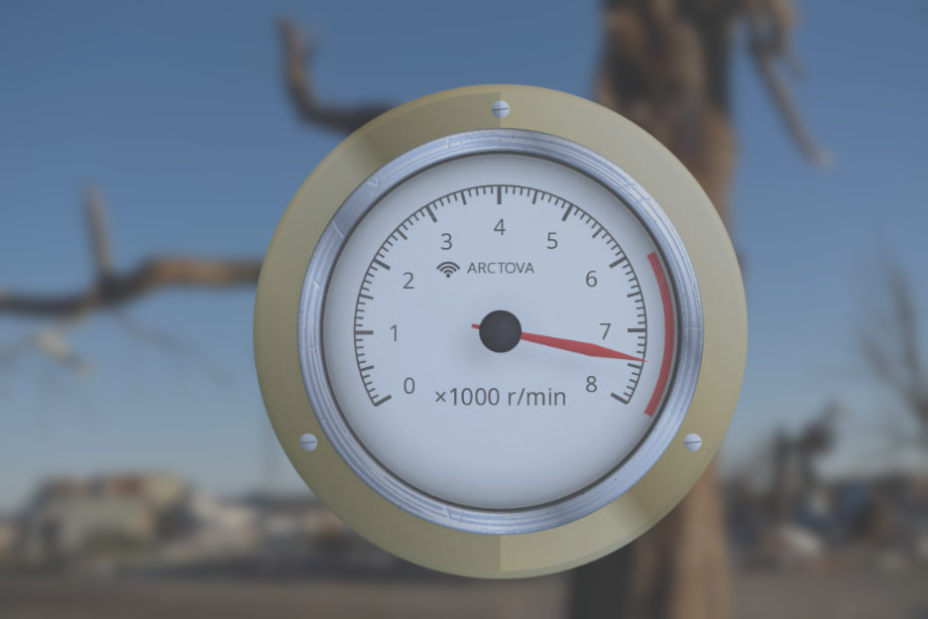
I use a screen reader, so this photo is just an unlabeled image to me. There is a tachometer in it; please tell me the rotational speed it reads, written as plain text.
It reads 7400 rpm
